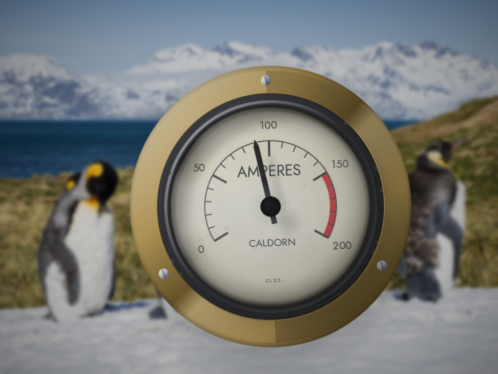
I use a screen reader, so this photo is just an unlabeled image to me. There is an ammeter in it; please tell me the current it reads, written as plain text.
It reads 90 A
